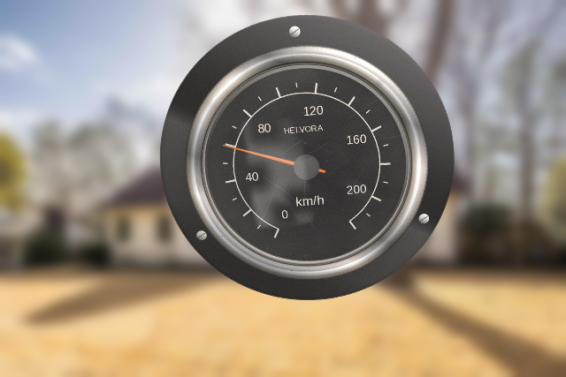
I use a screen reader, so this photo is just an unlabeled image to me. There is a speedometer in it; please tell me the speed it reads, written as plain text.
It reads 60 km/h
